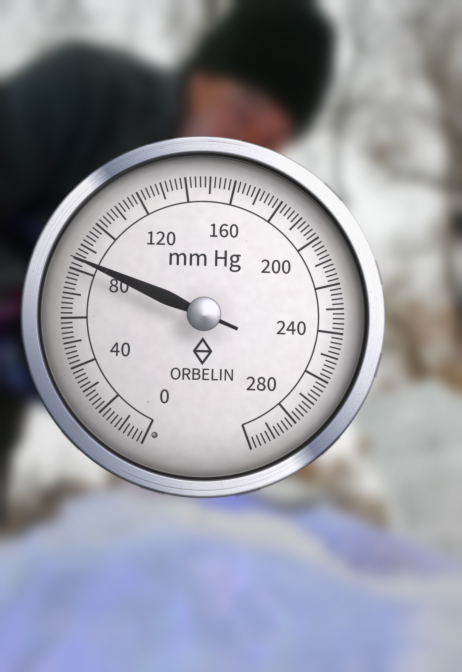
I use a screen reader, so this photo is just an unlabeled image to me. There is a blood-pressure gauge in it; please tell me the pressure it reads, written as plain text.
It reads 84 mmHg
